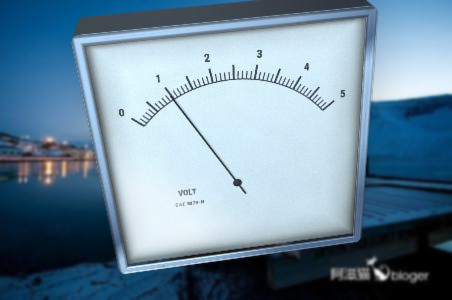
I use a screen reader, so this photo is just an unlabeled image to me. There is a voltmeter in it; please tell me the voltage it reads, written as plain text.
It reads 1 V
